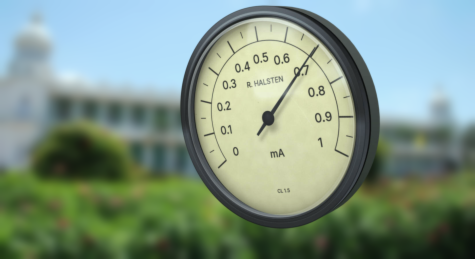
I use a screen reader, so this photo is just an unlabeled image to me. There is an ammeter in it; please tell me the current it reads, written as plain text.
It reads 0.7 mA
